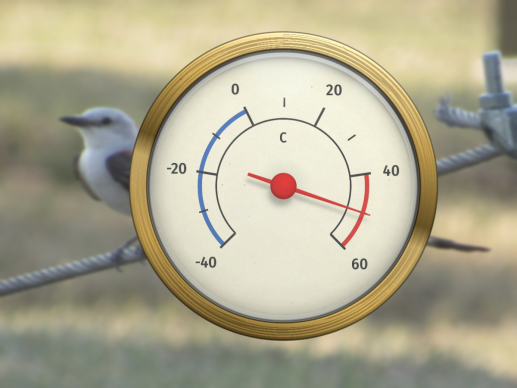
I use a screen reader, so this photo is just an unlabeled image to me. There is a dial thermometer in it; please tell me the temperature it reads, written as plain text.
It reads 50 °C
